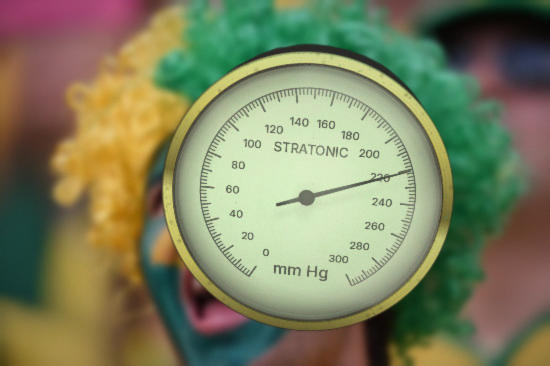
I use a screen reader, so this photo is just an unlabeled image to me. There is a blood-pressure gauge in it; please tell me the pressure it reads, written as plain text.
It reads 220 mmHg
